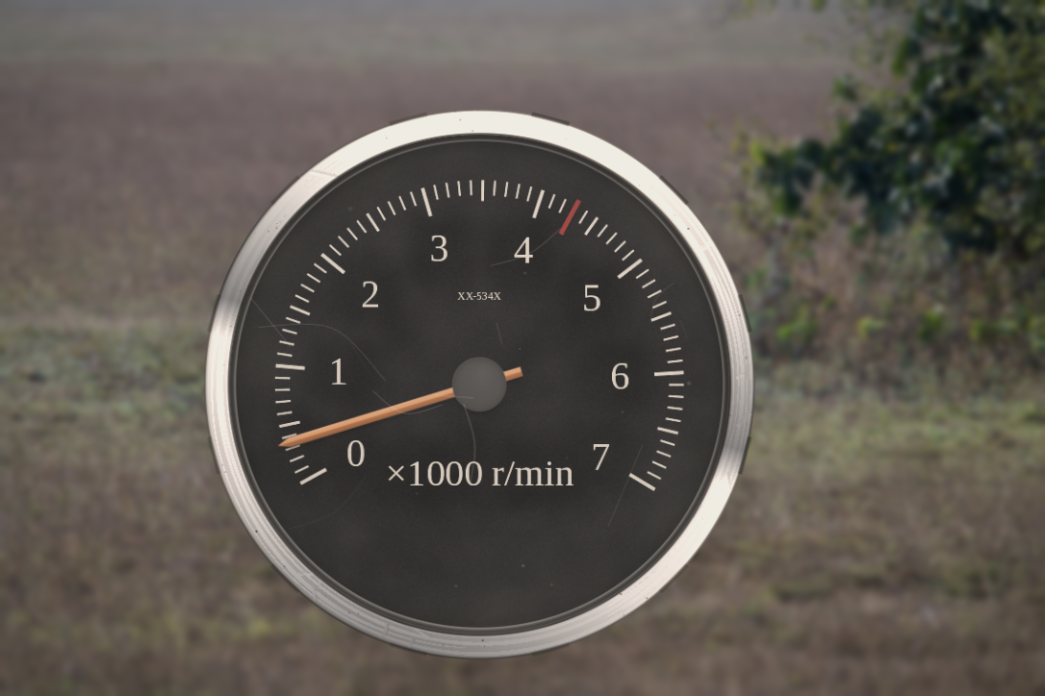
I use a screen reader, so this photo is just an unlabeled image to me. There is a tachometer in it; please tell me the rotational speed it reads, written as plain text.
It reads 350 rpm
